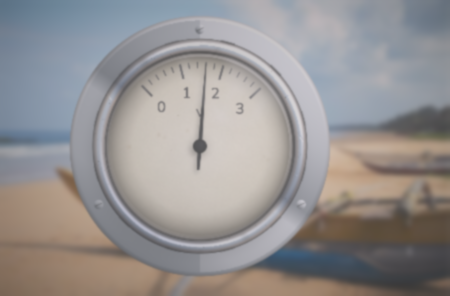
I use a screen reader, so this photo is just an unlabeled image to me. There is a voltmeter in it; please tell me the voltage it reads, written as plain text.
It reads 1.6 V
